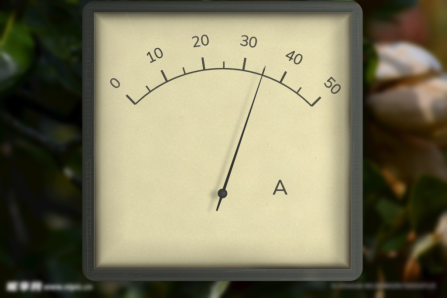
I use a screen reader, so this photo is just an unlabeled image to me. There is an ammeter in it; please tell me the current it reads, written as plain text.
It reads 35 A
